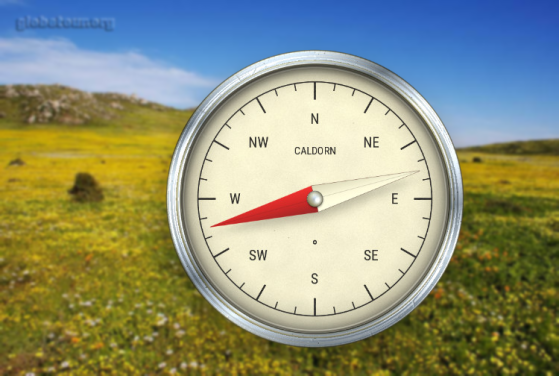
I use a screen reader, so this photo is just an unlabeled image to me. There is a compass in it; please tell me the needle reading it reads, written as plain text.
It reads 255 °
